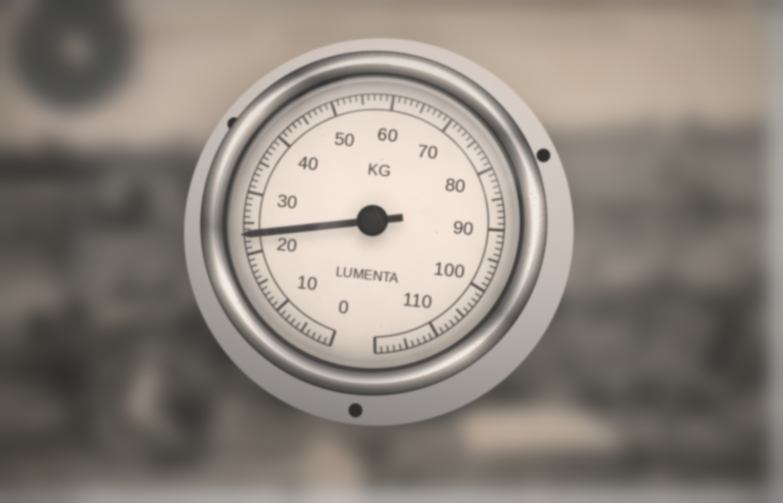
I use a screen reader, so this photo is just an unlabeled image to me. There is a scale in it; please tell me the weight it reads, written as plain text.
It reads 23 kg
